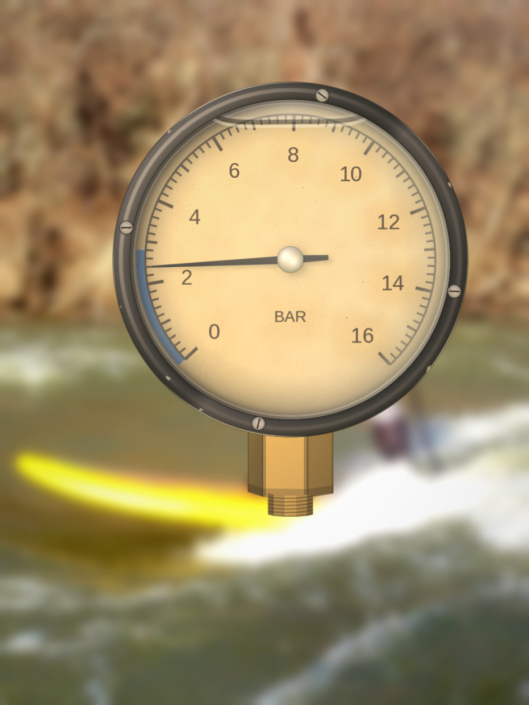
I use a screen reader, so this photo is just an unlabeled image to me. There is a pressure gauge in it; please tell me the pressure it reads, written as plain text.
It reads 2.4 bar
